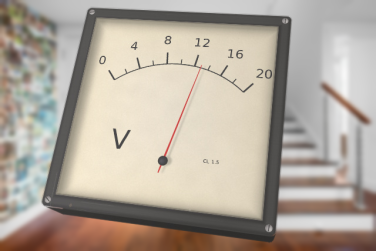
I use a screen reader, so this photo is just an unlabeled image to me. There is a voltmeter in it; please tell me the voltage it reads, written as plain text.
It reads 13 V
